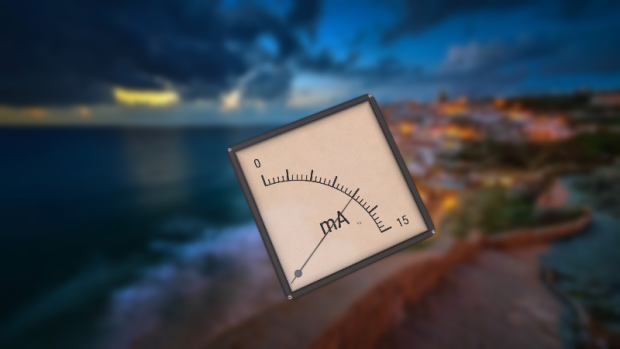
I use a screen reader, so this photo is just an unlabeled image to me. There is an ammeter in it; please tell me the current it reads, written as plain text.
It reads 10 mA
